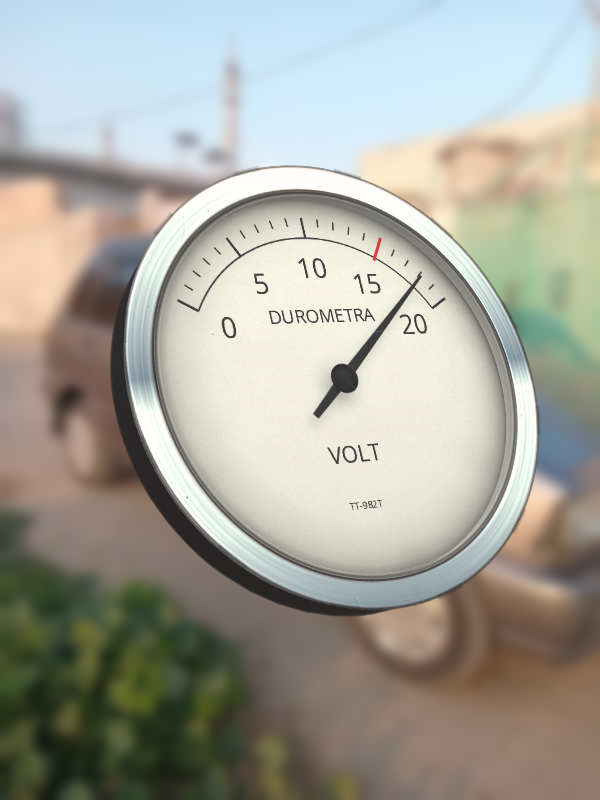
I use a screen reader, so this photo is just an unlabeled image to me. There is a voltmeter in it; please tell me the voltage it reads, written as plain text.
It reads 18 V
